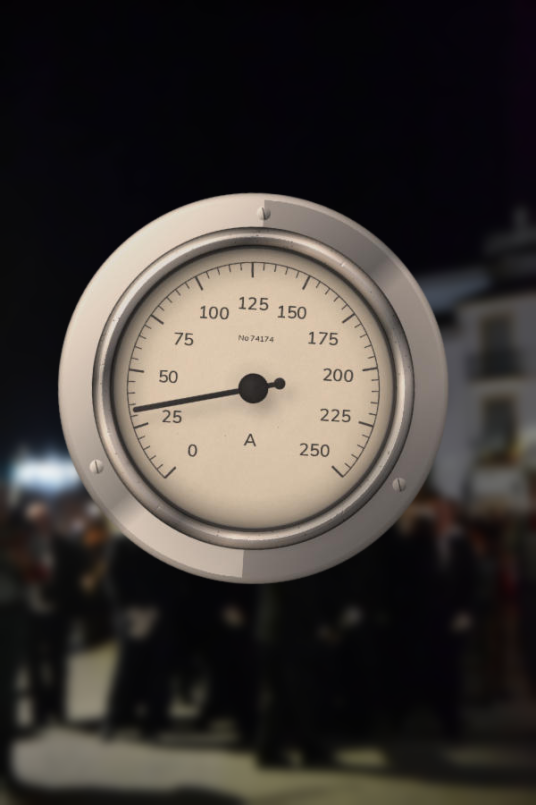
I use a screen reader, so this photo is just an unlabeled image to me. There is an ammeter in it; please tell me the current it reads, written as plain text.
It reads 32.5 A
